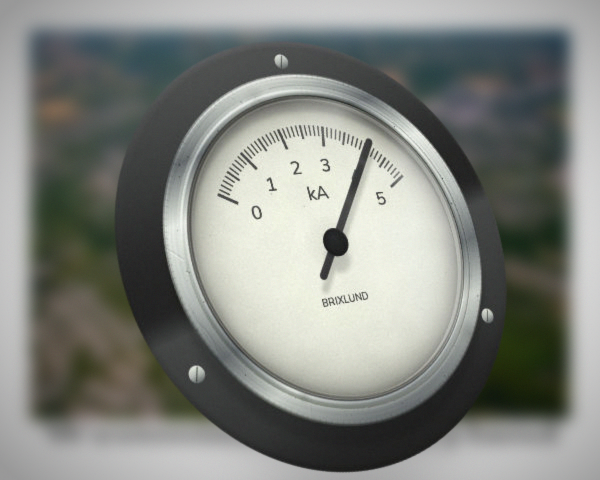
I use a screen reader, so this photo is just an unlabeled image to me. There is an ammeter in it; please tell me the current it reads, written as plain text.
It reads 4 kA
